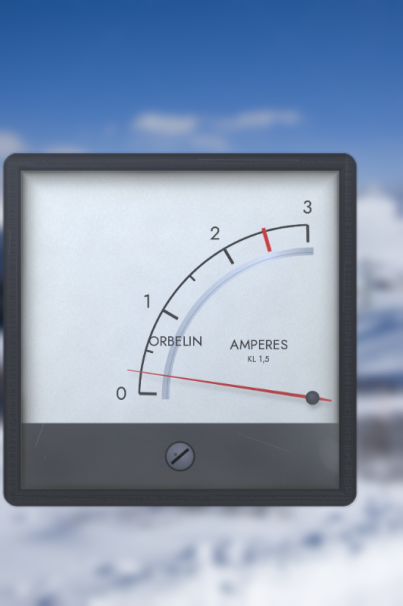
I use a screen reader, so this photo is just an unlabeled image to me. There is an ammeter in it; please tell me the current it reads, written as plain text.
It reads 0.25 A
